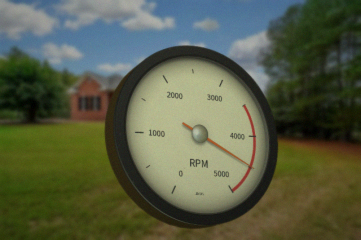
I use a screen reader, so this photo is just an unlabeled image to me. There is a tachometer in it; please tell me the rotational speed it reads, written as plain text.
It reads 4500 rpm
